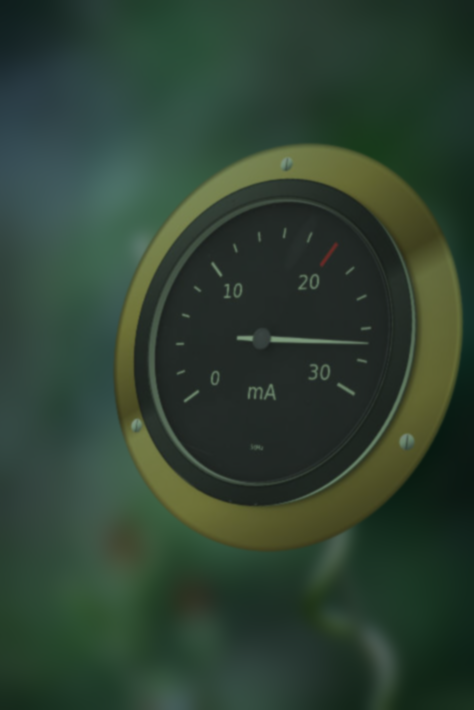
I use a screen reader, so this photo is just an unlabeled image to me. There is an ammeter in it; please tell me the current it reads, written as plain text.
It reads 27 mA
